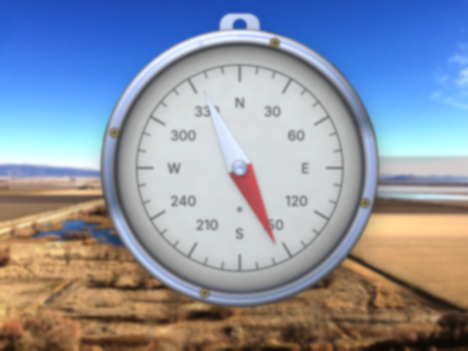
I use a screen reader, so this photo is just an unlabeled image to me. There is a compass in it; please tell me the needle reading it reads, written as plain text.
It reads 155 °
